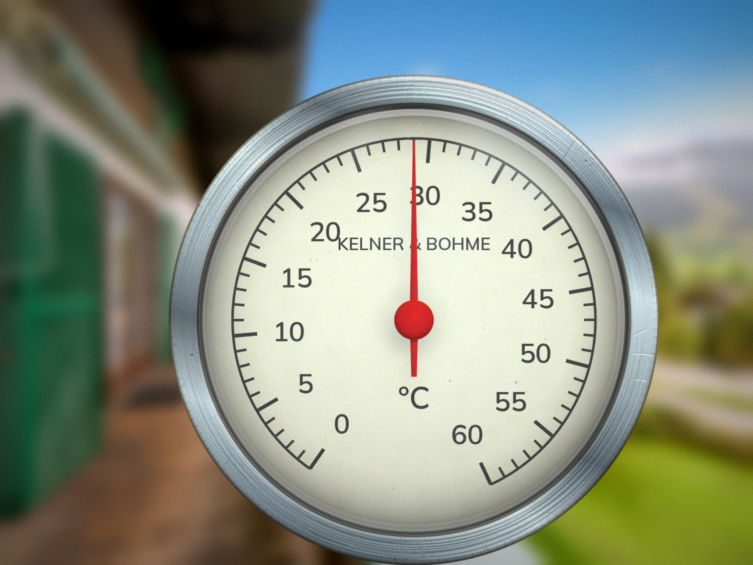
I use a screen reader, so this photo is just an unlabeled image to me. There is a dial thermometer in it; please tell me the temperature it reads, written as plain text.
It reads 29 °C
